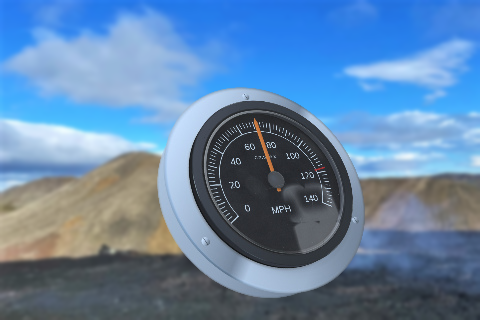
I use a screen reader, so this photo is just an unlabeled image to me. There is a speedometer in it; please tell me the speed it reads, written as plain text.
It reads 70 mph
